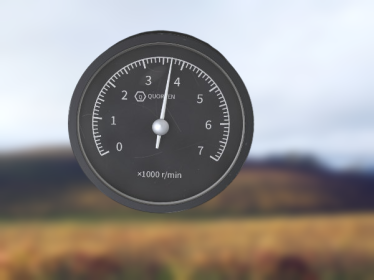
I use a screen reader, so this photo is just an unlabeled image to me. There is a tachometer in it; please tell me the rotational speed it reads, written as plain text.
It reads 3700 rpm
